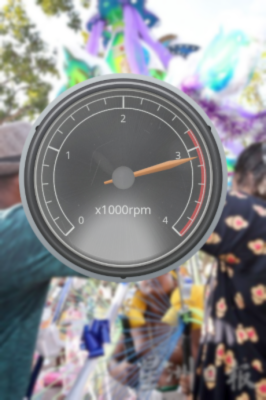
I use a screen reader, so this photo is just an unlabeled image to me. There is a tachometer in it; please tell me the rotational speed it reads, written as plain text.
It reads 3100 rpm
